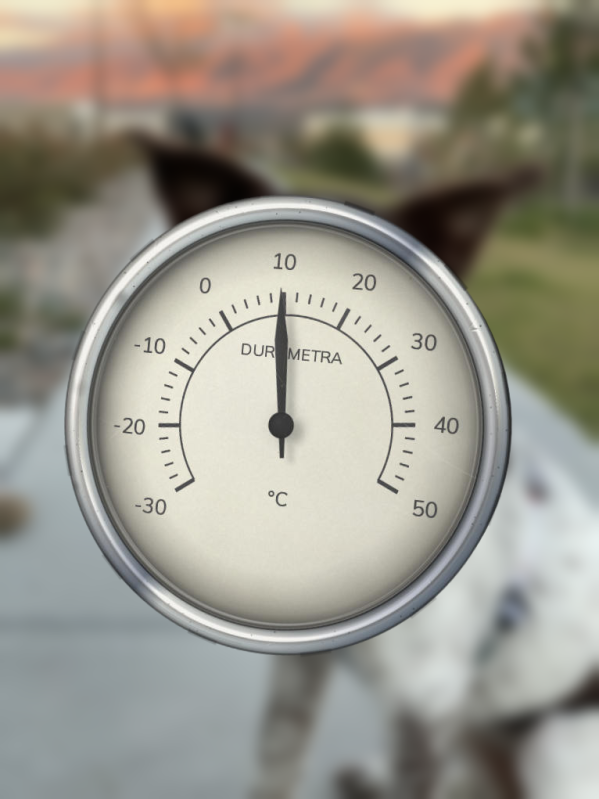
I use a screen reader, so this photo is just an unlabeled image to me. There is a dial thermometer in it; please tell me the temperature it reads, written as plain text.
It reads 10 °C
